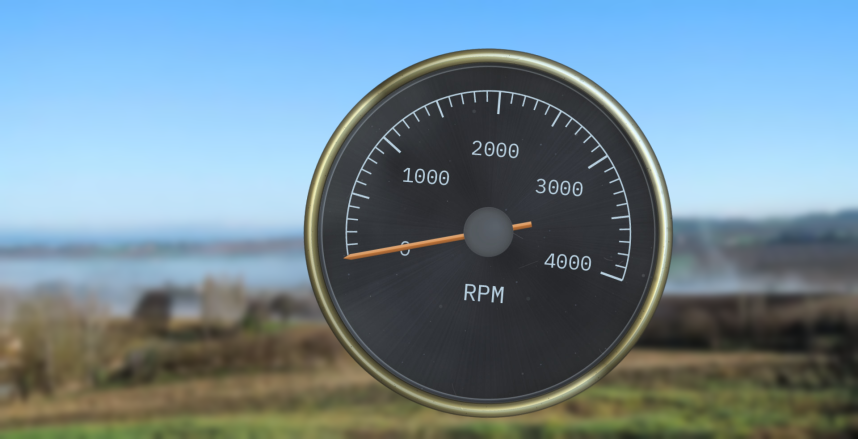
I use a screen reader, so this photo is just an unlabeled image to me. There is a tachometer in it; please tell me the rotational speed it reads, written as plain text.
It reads 0 rpm
